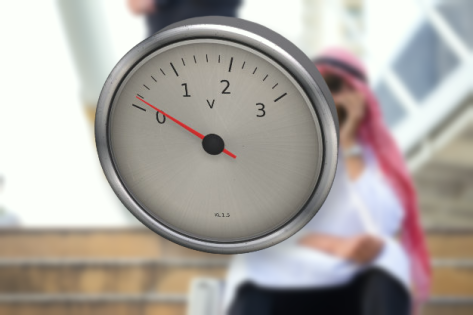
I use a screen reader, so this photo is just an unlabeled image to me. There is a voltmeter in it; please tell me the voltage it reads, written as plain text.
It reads 0.2 V
